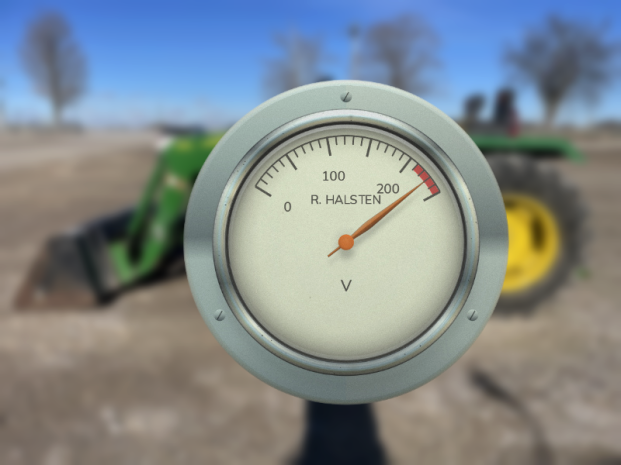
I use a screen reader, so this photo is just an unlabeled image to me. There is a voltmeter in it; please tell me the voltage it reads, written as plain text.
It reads 230 V
